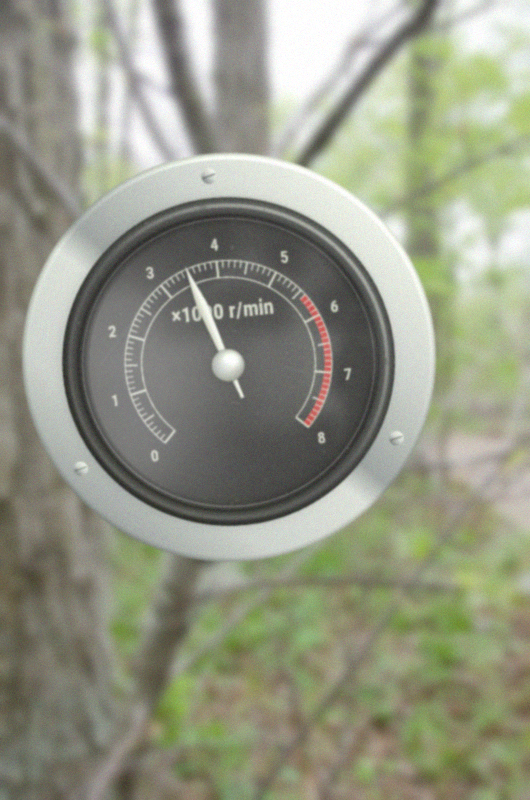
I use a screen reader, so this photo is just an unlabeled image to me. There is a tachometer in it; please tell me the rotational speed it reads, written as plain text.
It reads 3500 rpm
